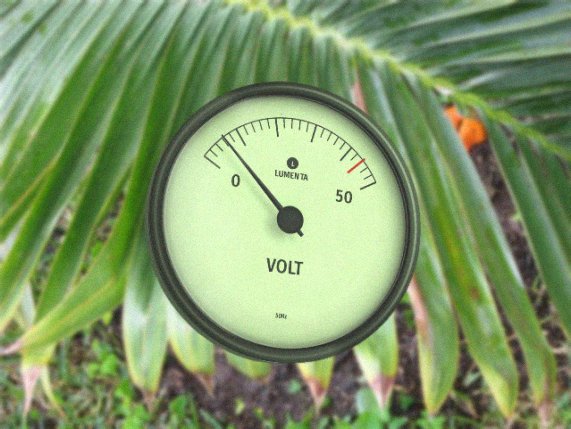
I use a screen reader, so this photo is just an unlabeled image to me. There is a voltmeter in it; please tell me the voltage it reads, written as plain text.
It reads 6 V
